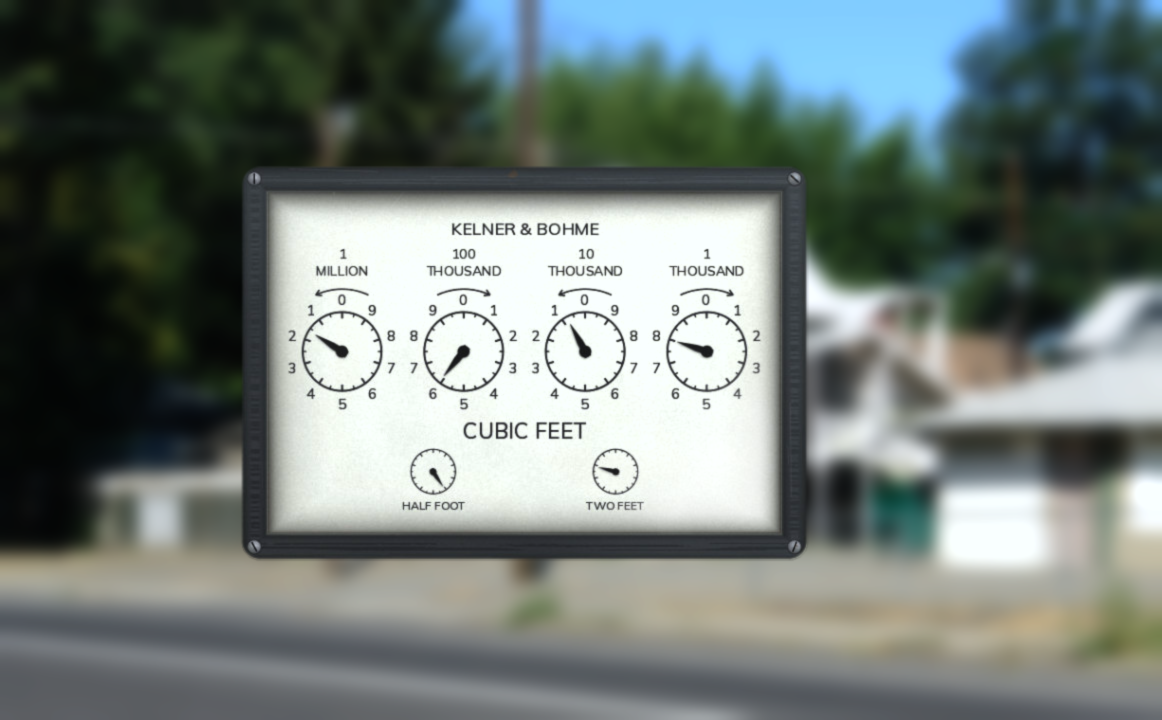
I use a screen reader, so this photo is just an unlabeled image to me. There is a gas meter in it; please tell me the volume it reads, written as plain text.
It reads 160800 ft³
